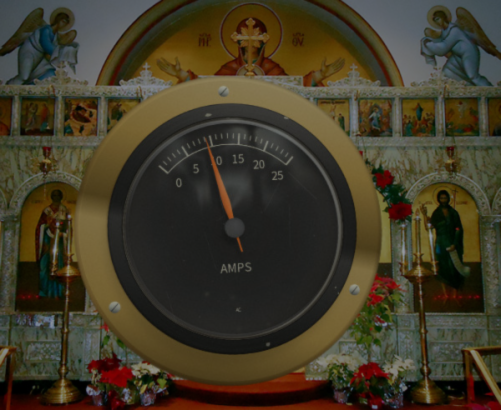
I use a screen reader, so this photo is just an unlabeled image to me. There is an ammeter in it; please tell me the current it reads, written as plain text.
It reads 9 A
